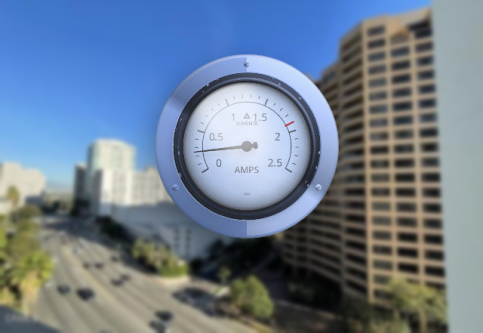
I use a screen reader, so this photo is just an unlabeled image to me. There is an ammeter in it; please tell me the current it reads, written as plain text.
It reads 0.25 A
